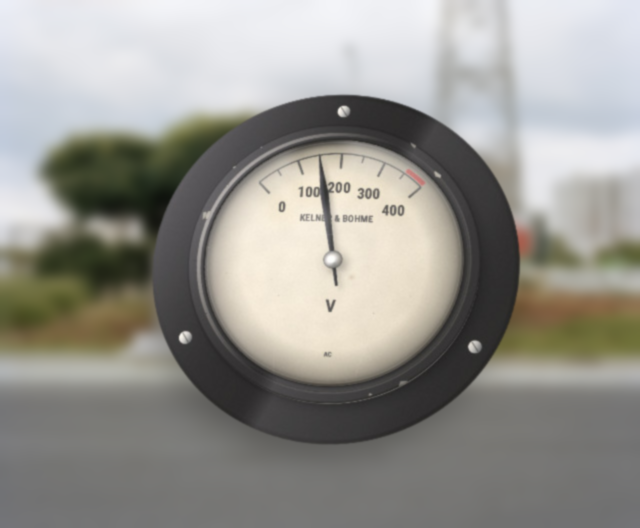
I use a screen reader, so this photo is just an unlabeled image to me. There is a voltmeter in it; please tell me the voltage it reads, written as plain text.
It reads 150 V
